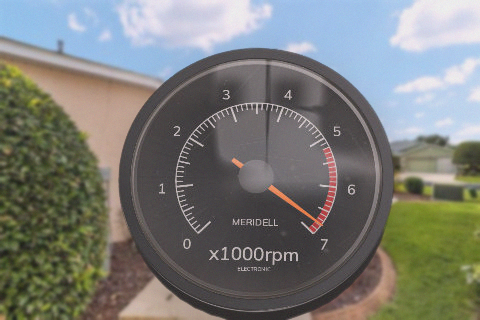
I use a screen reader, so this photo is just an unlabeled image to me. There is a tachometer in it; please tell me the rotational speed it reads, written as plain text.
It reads 6800 rpm
